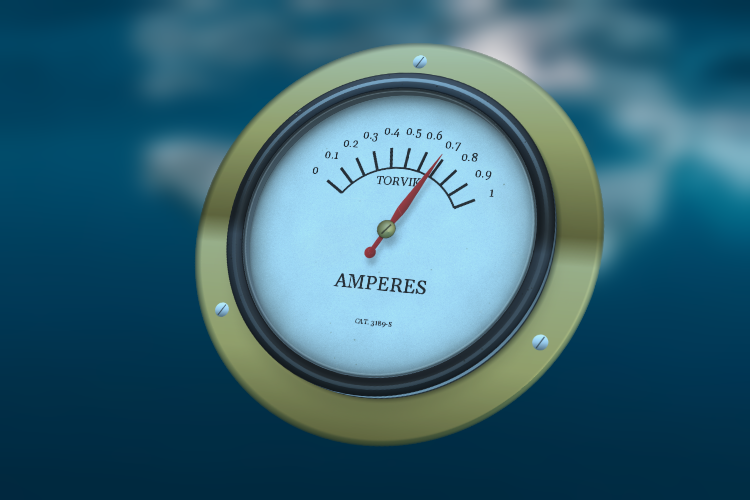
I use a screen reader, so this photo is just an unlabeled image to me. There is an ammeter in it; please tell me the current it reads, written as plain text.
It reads 0.7 A
